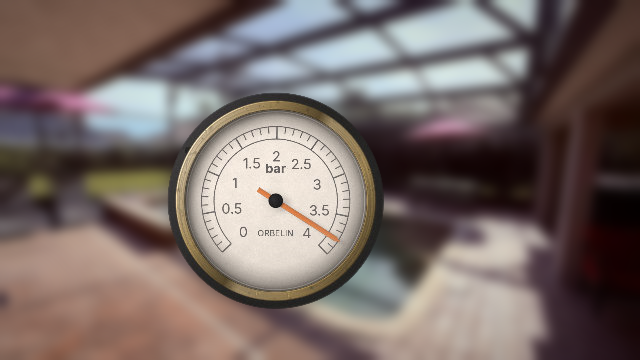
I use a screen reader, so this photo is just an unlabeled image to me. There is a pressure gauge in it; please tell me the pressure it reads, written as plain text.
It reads 3.8 bar
